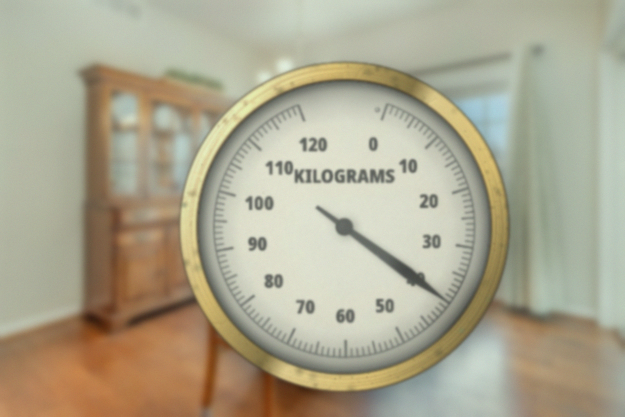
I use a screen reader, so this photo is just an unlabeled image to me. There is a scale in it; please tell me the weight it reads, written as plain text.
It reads 40 kg
